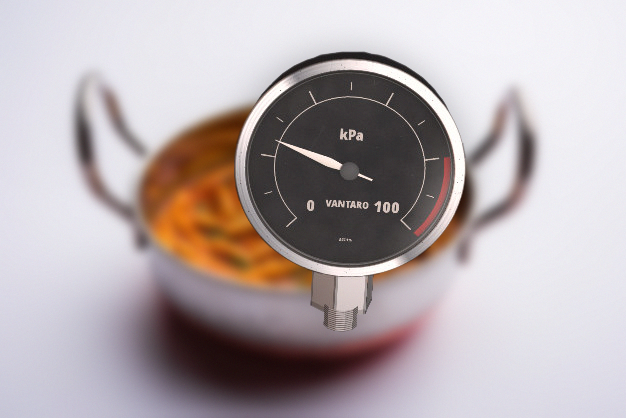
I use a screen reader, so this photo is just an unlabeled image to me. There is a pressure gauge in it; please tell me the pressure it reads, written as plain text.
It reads 25 kPa
